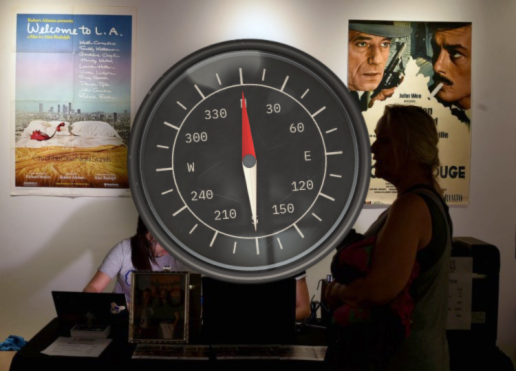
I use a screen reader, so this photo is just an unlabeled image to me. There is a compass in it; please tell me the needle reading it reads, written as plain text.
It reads 0 °
